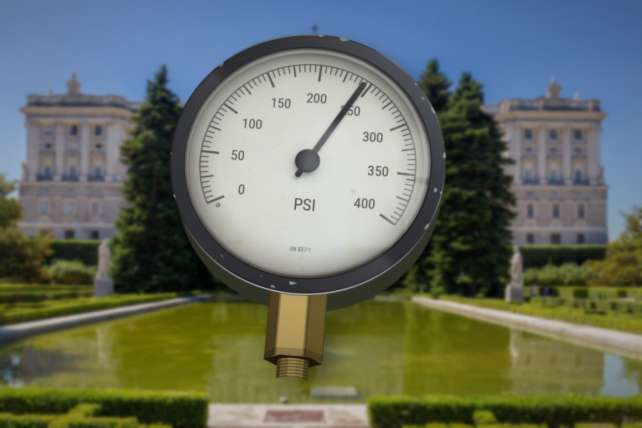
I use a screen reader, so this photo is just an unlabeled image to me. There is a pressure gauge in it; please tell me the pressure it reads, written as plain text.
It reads 245 psi
